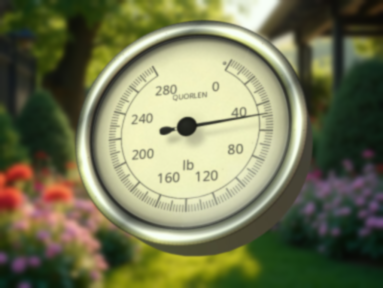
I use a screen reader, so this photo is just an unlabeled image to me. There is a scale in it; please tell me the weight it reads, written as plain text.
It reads 50 lb
